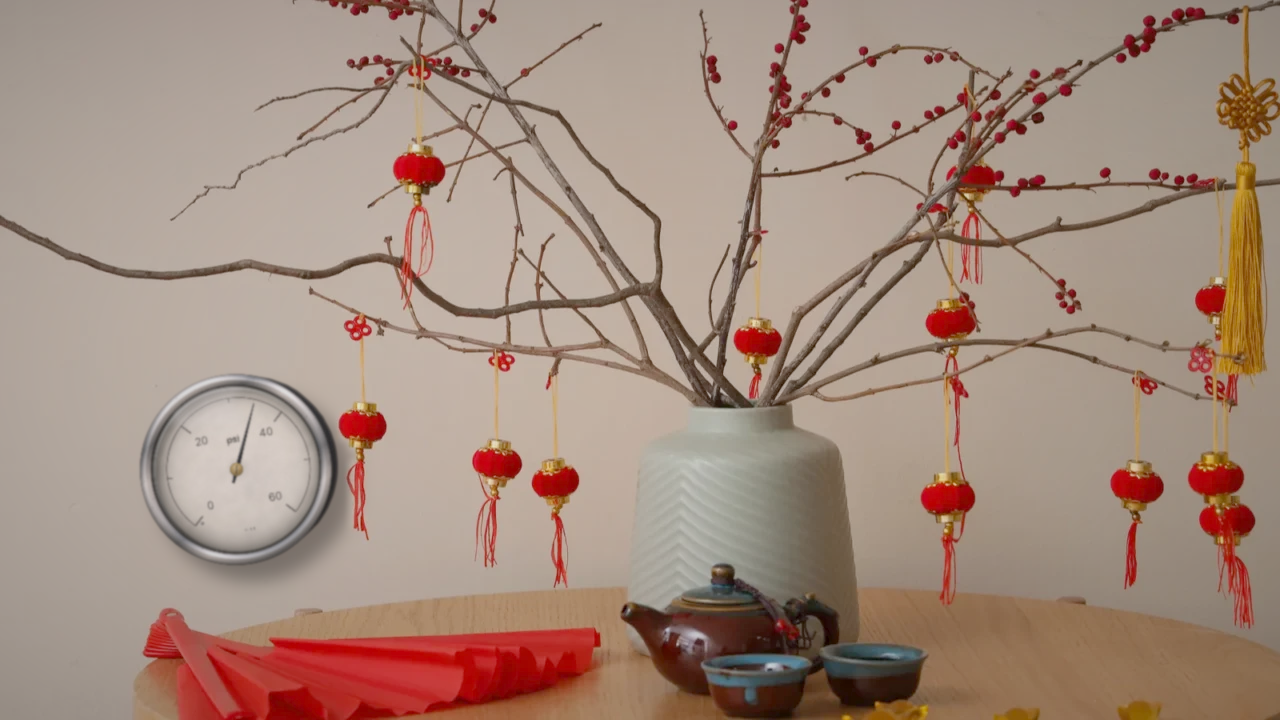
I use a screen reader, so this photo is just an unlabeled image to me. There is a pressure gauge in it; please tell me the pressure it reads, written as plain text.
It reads 35 psi
